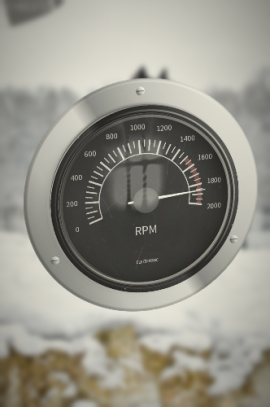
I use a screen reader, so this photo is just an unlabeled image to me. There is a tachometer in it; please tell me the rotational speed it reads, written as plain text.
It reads 1850 rpm
